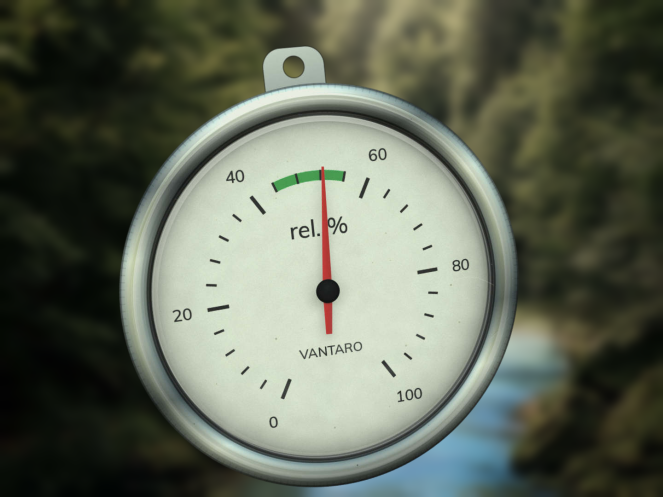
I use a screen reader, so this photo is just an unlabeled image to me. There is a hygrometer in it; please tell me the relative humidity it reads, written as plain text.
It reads 52 %
